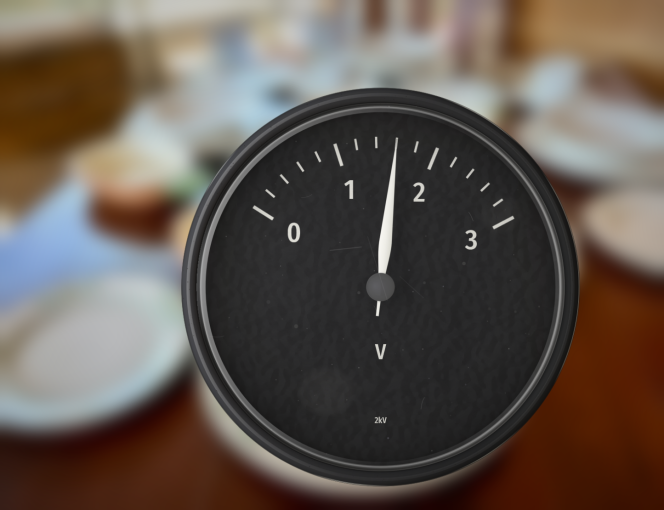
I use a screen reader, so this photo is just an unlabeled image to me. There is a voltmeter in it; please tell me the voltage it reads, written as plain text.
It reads 1.6 V
